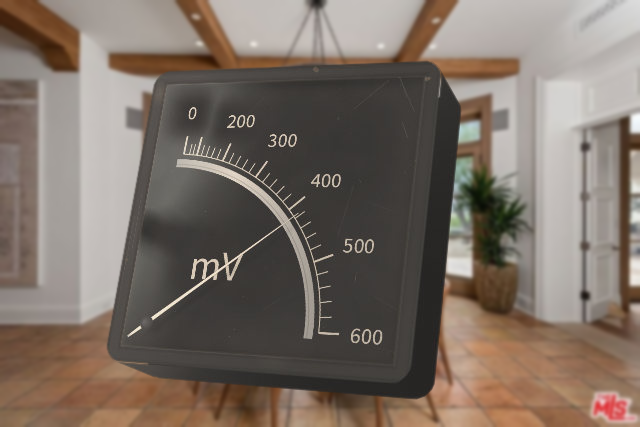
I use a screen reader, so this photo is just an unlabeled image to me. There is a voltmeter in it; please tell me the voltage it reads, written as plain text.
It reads 420 mV
